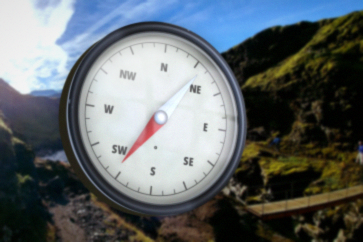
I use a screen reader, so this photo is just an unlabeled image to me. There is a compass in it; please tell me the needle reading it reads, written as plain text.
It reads 215 °
